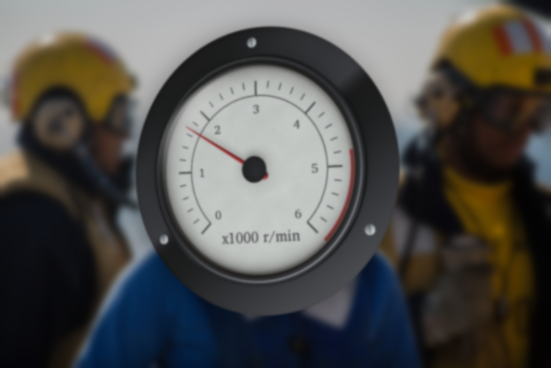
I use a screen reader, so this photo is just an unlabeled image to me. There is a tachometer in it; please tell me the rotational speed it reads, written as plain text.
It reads 1700 rpm
